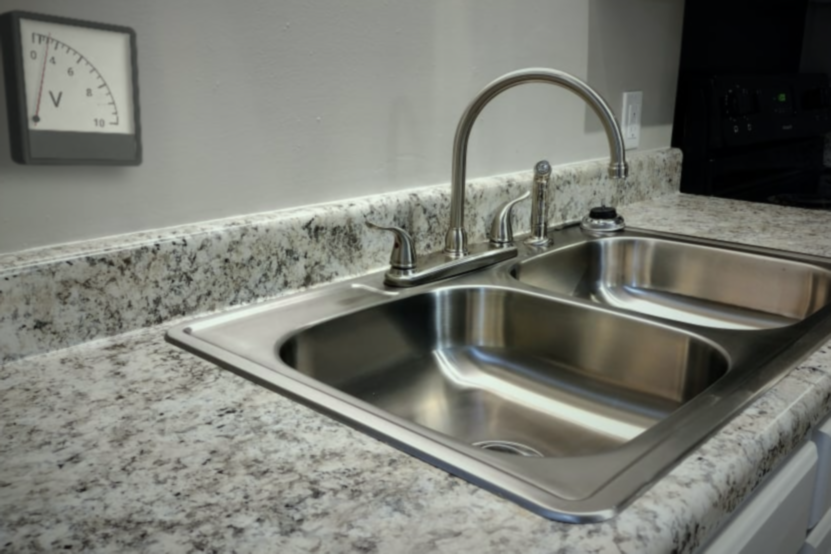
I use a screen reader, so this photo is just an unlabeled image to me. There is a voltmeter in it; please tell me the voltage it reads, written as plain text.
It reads 3 V
